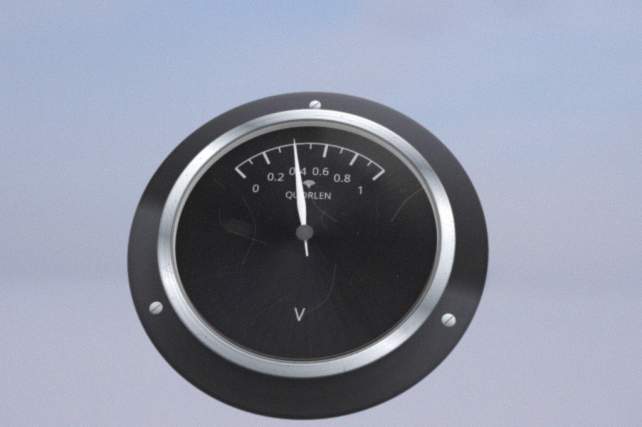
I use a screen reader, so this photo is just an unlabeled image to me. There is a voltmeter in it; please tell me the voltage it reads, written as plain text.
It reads 0.4 V
